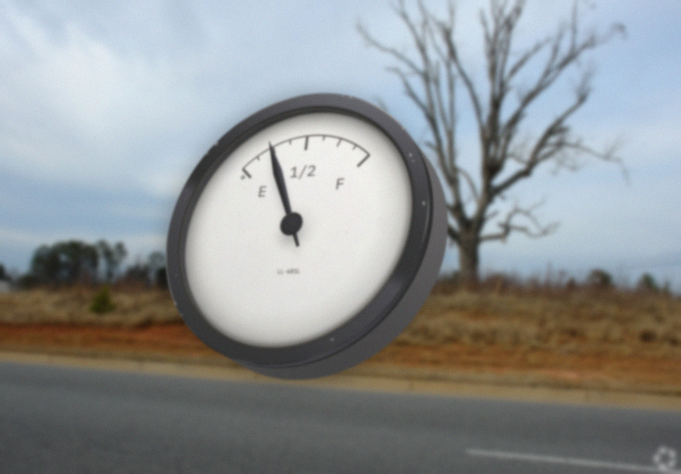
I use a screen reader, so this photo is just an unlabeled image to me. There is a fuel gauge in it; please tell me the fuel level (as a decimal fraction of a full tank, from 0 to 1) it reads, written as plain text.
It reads 0.25
